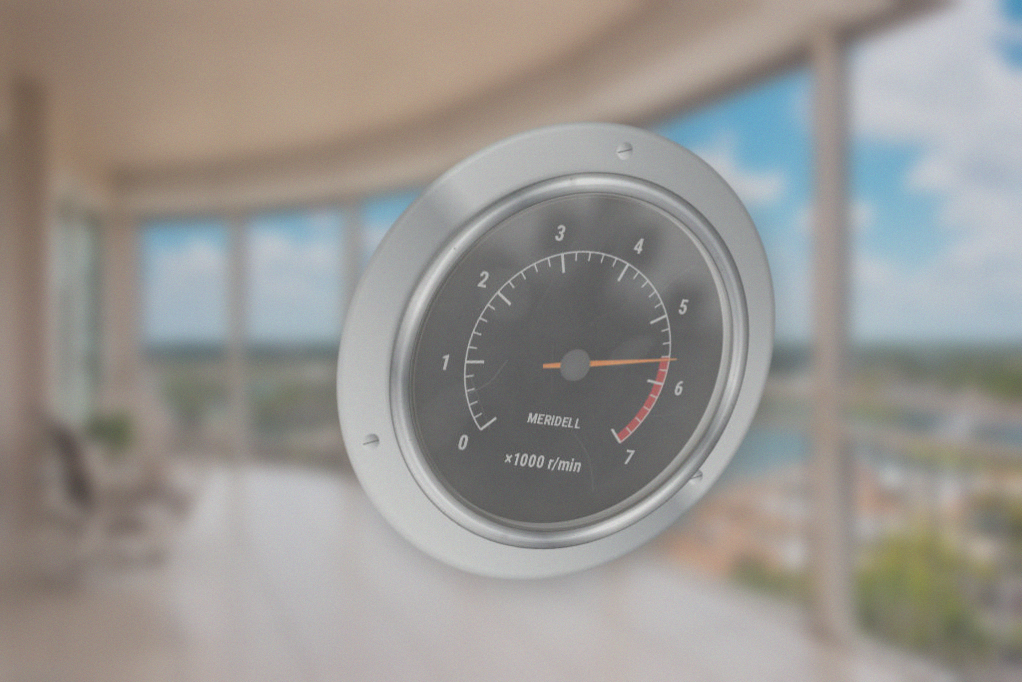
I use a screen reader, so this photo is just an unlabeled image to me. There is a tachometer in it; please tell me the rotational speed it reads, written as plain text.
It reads 5600 rpm
